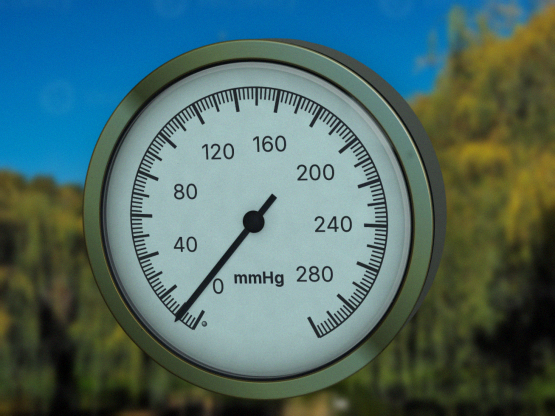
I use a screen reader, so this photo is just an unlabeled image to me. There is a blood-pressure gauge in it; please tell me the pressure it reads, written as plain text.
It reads 8 mmHg
